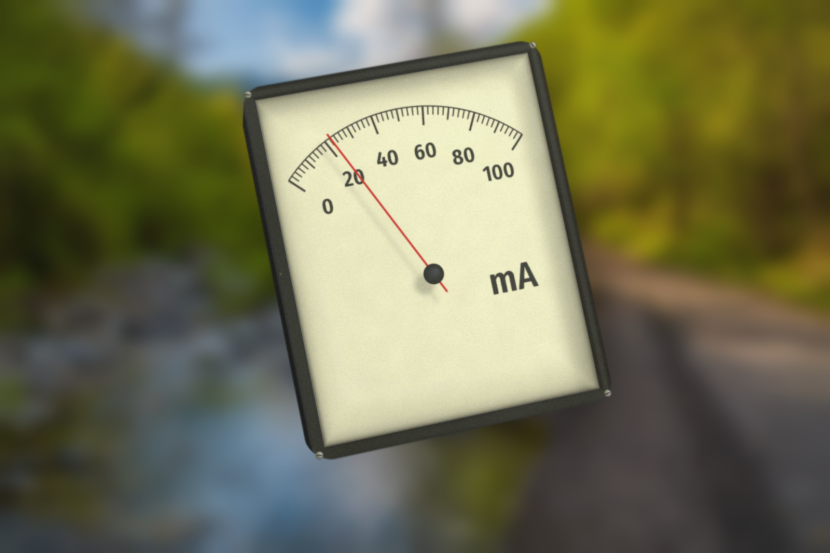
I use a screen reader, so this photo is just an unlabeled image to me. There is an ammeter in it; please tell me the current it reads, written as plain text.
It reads 22 mA
